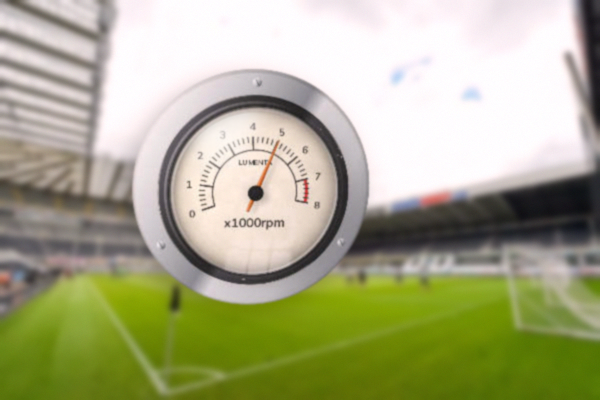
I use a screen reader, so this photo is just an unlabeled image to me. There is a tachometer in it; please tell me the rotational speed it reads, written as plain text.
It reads 5000 rpm
